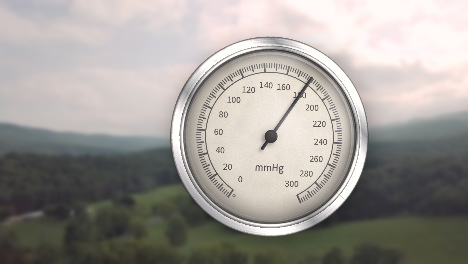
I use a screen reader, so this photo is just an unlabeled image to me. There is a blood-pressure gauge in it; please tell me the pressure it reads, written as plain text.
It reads 180 mmHg
